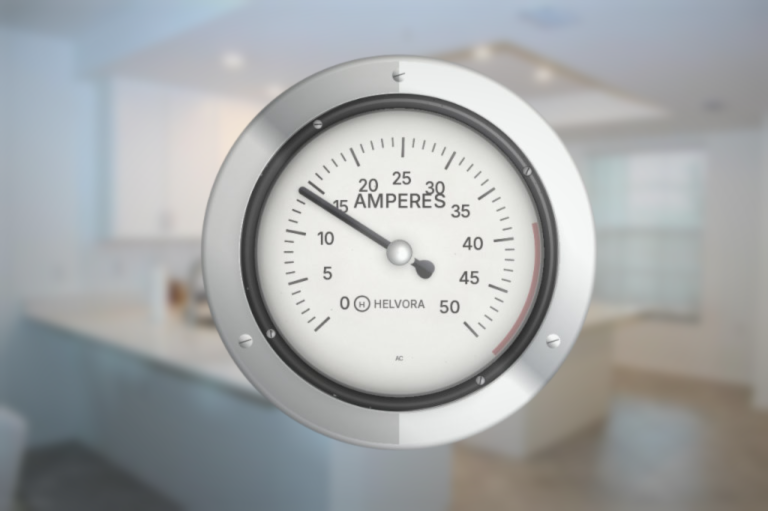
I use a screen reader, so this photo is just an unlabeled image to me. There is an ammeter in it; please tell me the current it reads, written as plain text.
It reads 14 A
